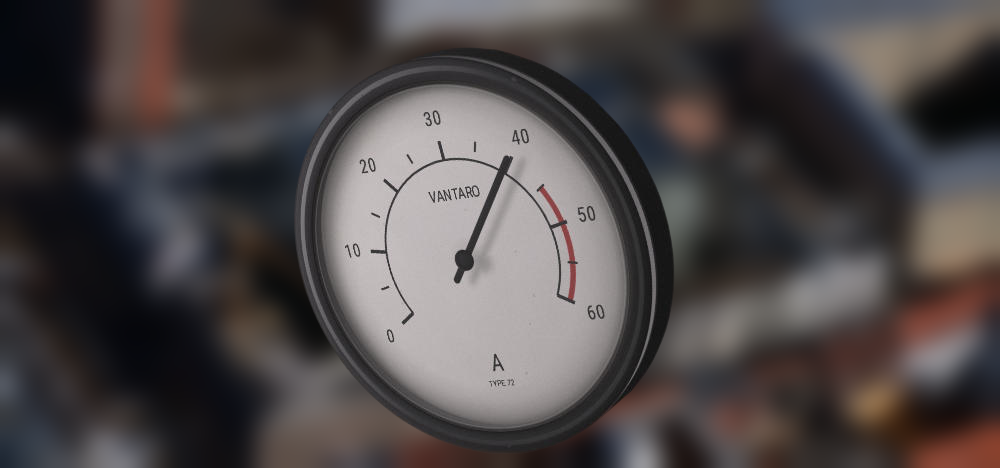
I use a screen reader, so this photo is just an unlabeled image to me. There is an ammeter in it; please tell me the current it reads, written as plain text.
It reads 40 A
